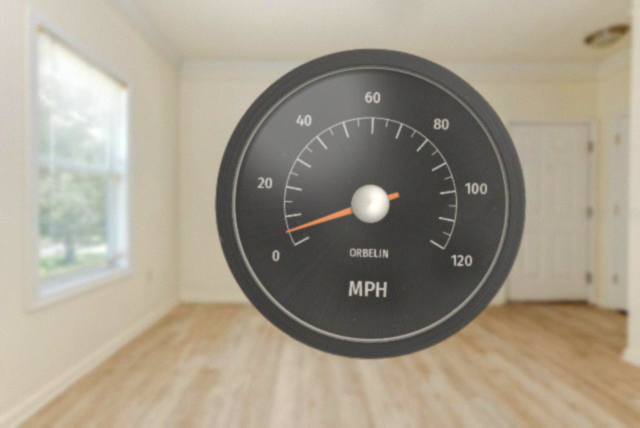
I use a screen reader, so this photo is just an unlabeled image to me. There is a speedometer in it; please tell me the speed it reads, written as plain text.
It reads 5 mph
